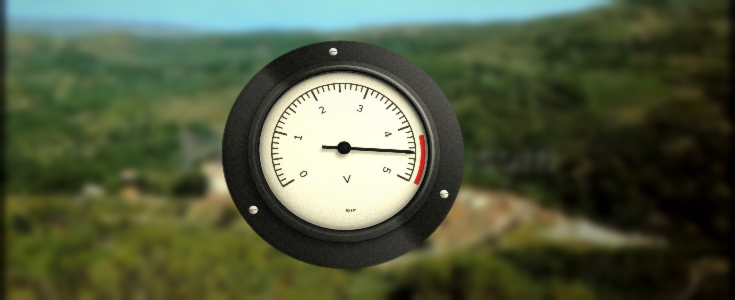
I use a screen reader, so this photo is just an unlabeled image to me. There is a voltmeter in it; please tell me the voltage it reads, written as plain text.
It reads 4.5 V
